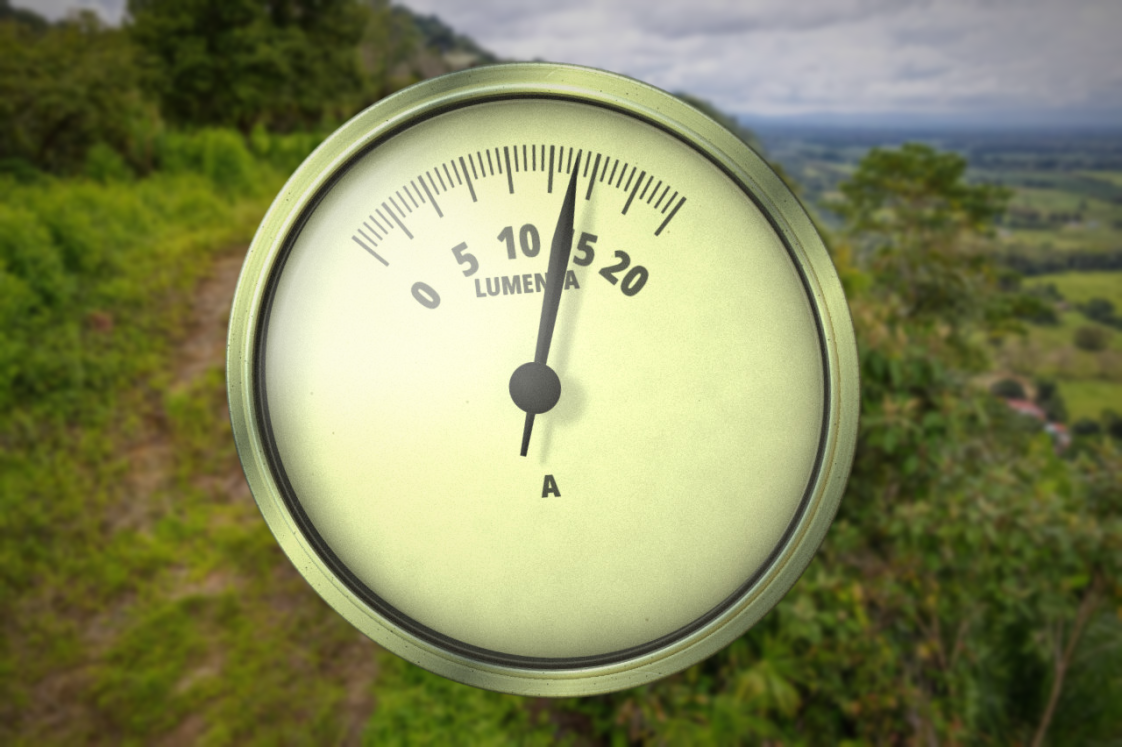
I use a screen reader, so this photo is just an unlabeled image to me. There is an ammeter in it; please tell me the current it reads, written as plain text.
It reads 14 A
